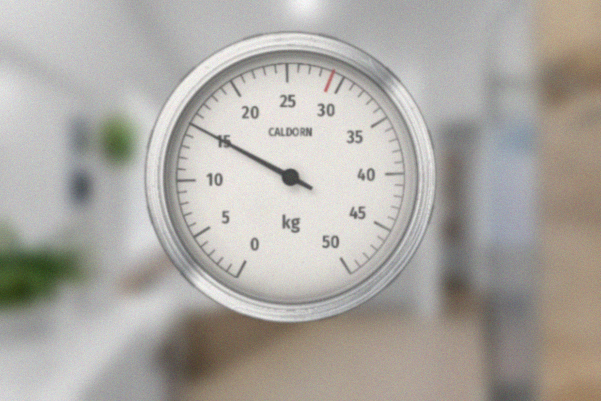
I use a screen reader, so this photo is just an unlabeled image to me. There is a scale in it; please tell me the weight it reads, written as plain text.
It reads 15 kg
